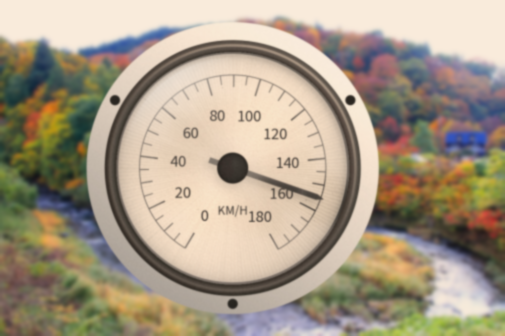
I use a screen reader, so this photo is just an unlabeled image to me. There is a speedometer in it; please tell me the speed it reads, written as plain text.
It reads 155 km/h
